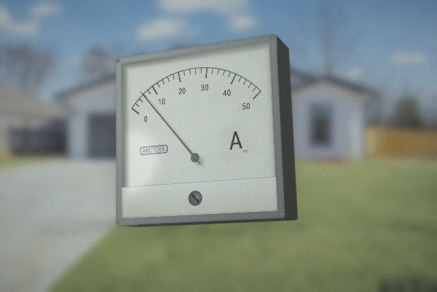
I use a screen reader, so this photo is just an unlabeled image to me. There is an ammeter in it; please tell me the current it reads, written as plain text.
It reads 6 A
